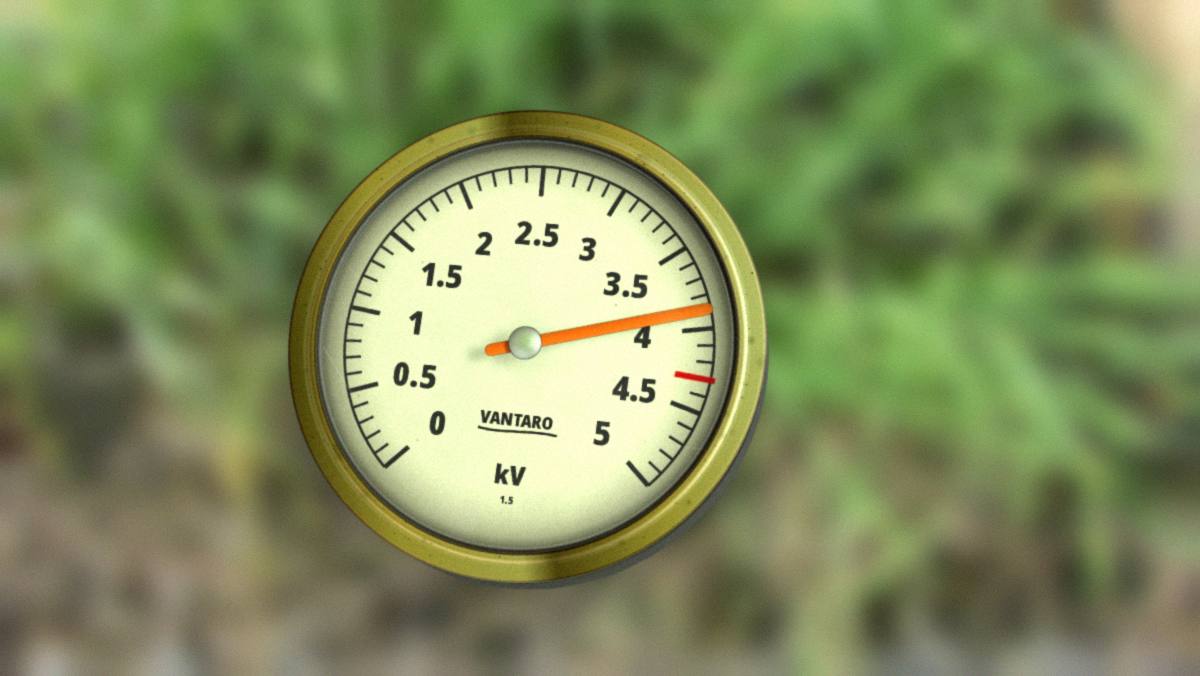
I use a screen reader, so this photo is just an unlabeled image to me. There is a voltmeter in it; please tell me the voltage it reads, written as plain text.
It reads 3.9 kV
